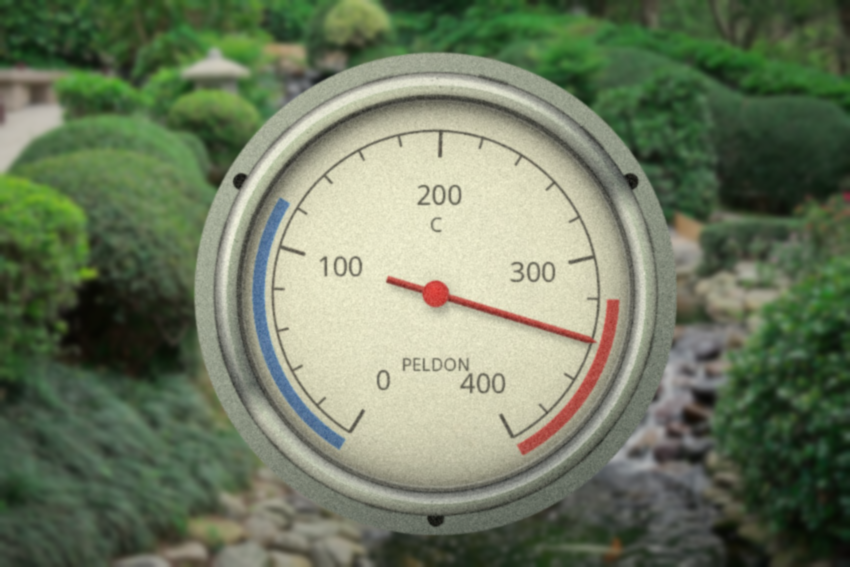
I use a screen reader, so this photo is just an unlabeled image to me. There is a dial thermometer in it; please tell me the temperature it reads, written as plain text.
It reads 340 °C
